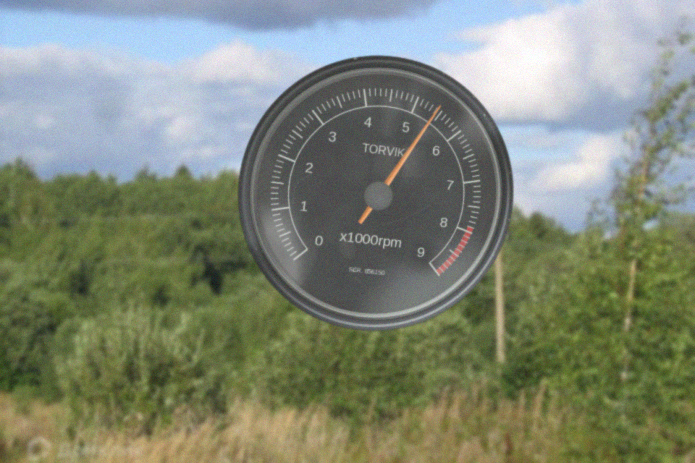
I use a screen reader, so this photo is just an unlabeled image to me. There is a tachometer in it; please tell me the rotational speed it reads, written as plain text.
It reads 5400 rpm
